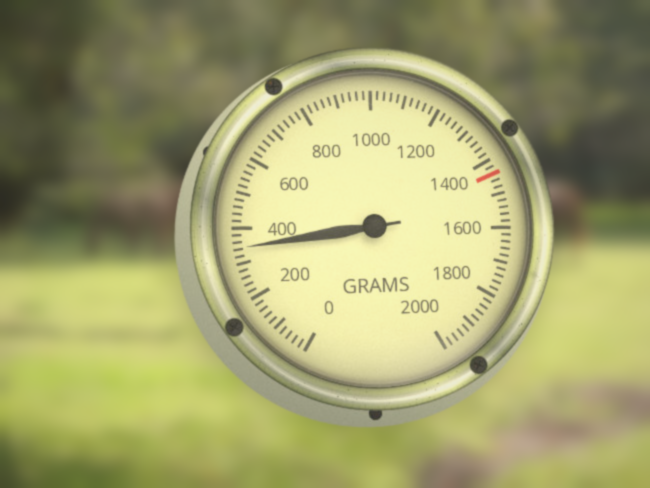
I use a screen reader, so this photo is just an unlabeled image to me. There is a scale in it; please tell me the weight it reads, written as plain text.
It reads 340 g
